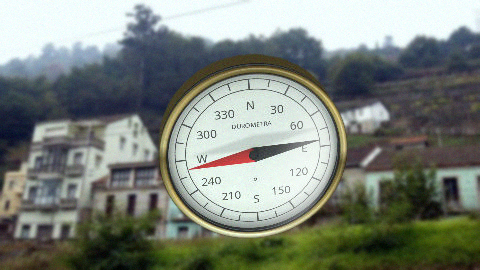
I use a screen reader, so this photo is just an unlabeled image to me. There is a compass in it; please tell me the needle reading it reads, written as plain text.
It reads 262.5 °
